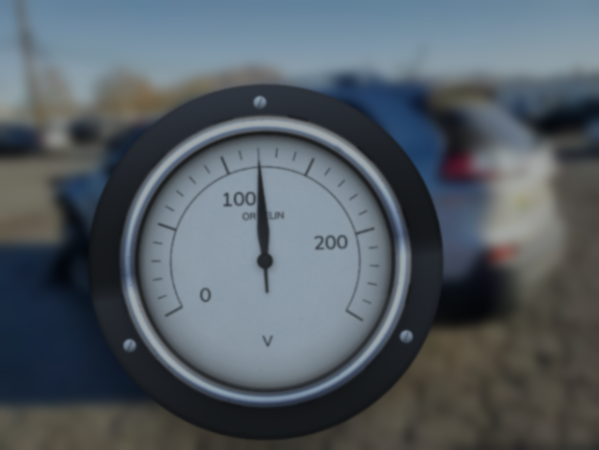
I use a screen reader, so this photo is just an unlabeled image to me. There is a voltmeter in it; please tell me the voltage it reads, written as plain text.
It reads 120 V
